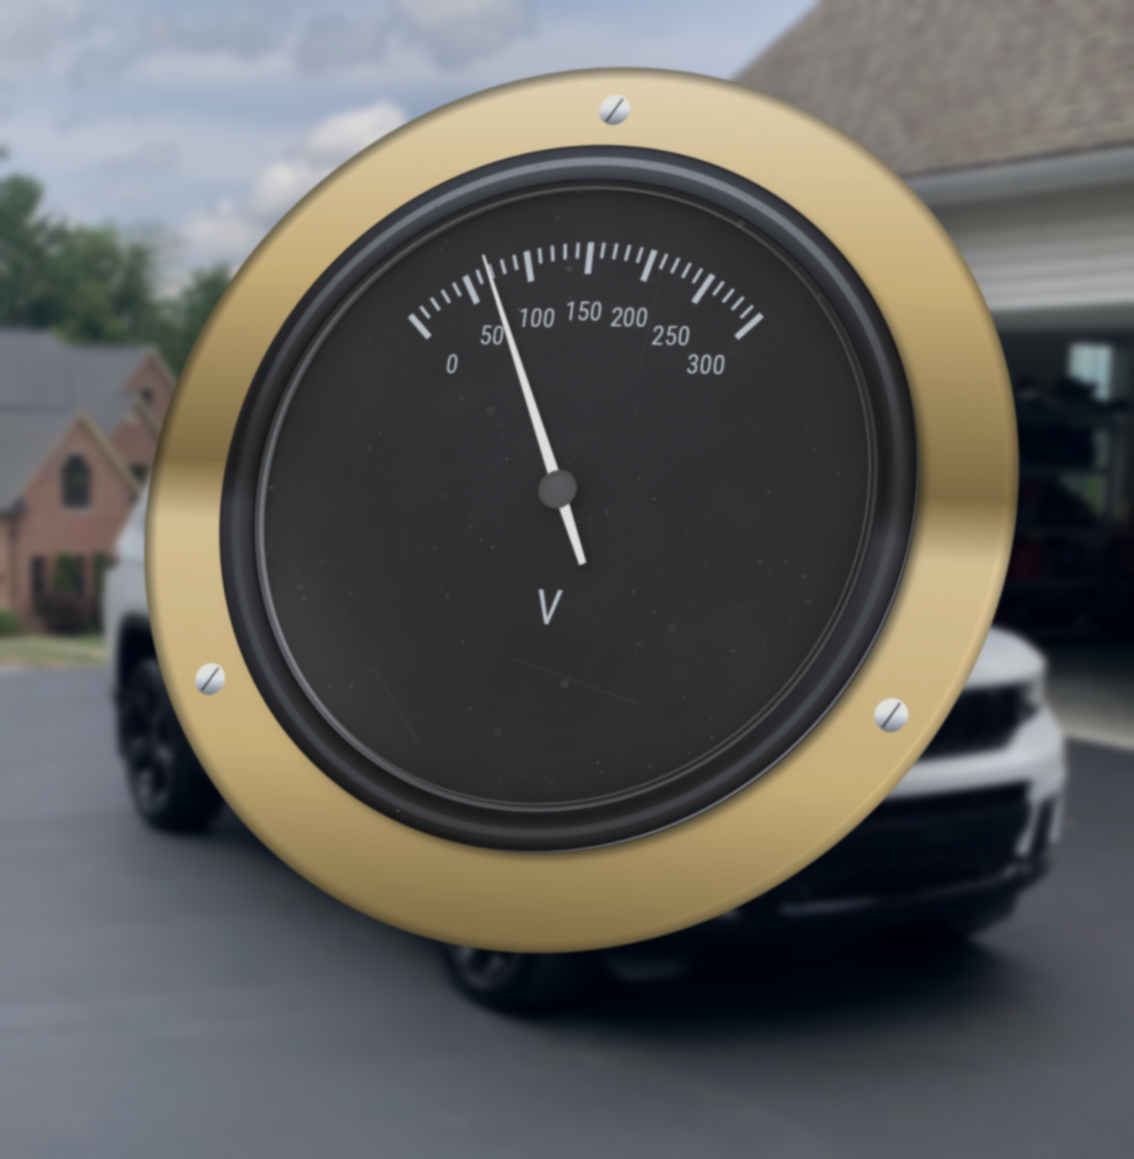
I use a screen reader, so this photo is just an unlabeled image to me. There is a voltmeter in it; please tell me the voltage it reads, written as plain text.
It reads 70 V
